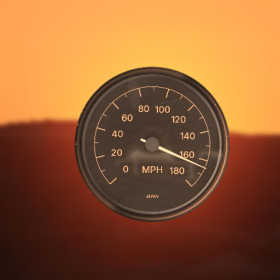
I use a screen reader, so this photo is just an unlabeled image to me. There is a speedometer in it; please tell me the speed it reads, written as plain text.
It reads 165 mph
